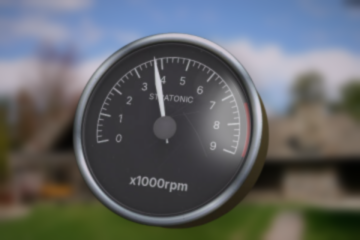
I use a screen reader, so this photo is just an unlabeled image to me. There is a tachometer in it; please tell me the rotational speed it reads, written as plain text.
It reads 3800 rpm
